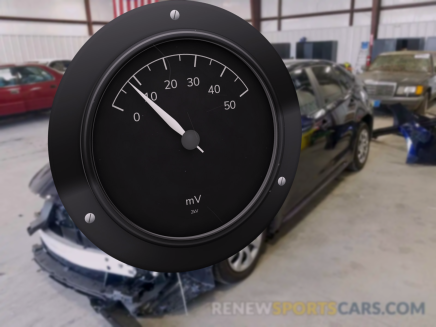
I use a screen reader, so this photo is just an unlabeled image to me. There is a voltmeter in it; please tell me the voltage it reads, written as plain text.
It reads 7.5 mV
